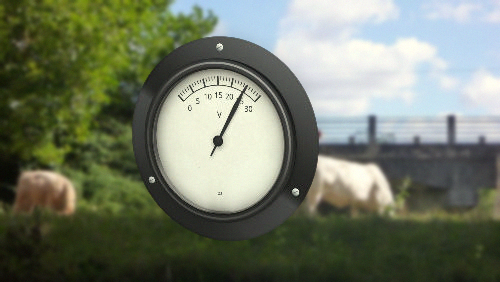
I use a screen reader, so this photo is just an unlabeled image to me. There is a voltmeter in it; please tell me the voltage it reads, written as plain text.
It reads 25 V
